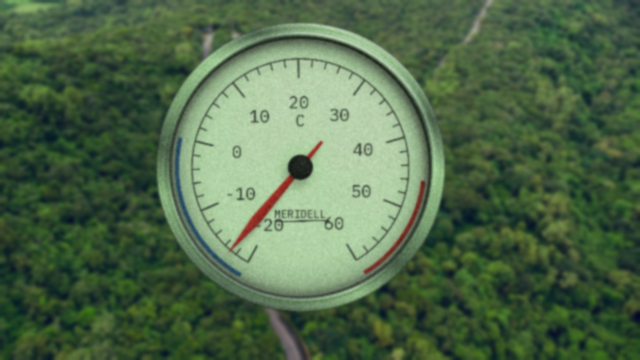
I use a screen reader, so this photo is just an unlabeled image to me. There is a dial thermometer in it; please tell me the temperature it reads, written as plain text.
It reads -17 °C
